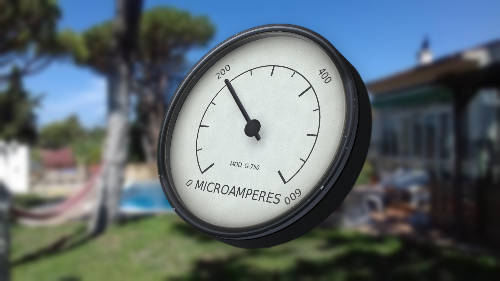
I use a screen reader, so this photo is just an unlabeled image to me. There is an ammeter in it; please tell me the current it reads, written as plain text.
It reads 200 µA
